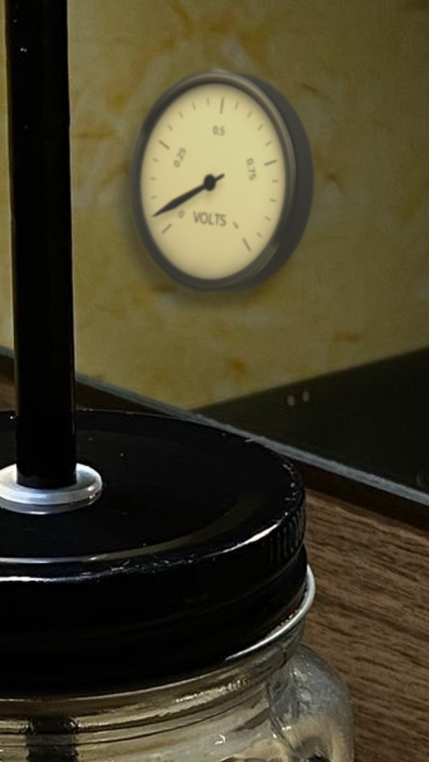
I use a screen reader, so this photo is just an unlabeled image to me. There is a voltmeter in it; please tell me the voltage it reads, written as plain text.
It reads 0.05 V
